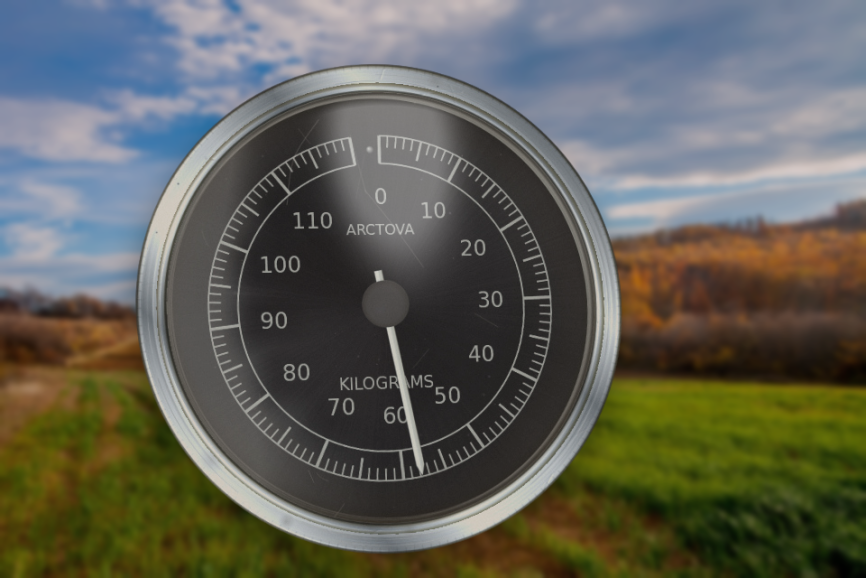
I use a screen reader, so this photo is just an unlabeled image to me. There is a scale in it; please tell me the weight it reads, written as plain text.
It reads 58 kg
